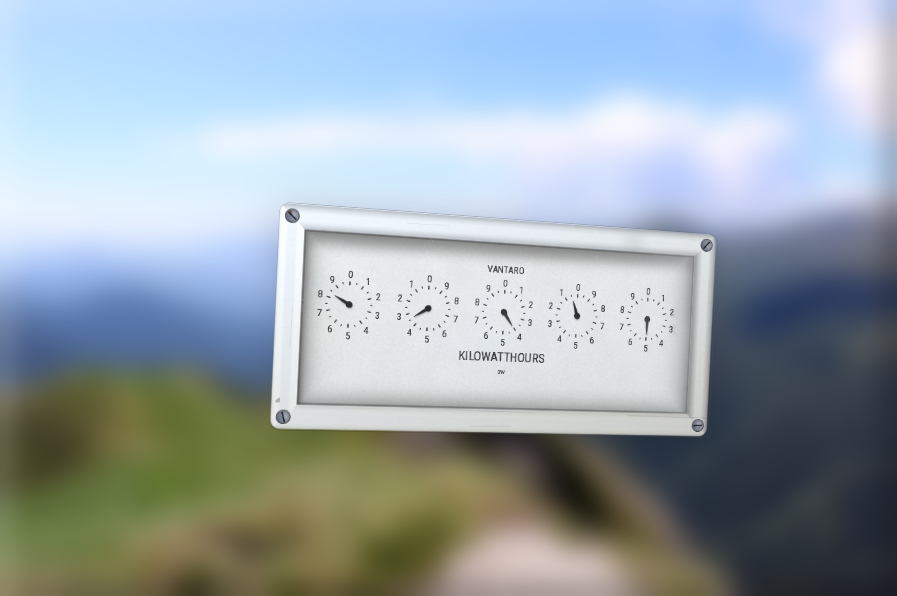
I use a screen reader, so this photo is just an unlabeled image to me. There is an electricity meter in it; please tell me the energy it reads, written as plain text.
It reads 83405 kWh
